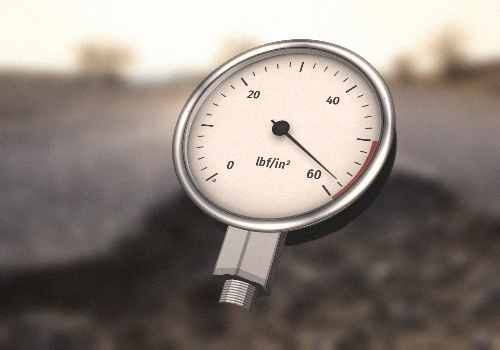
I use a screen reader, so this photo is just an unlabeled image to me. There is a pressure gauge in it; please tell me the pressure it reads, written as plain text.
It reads 58 psi
